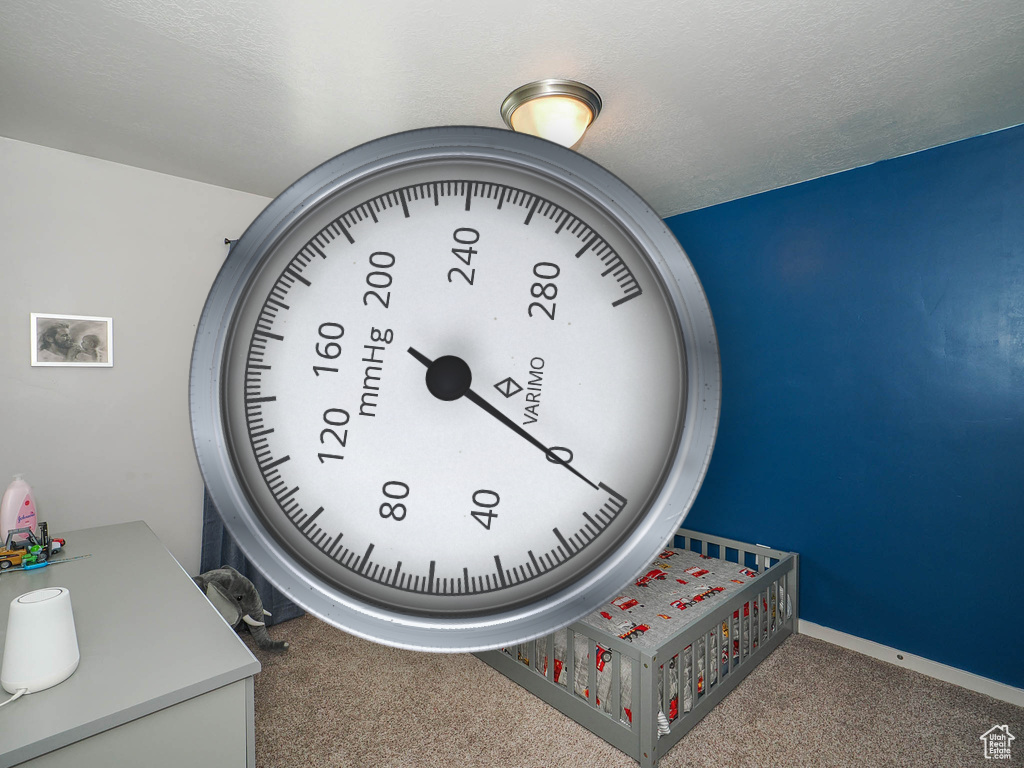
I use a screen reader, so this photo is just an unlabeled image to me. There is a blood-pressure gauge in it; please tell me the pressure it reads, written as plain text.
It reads 2 mmHg
